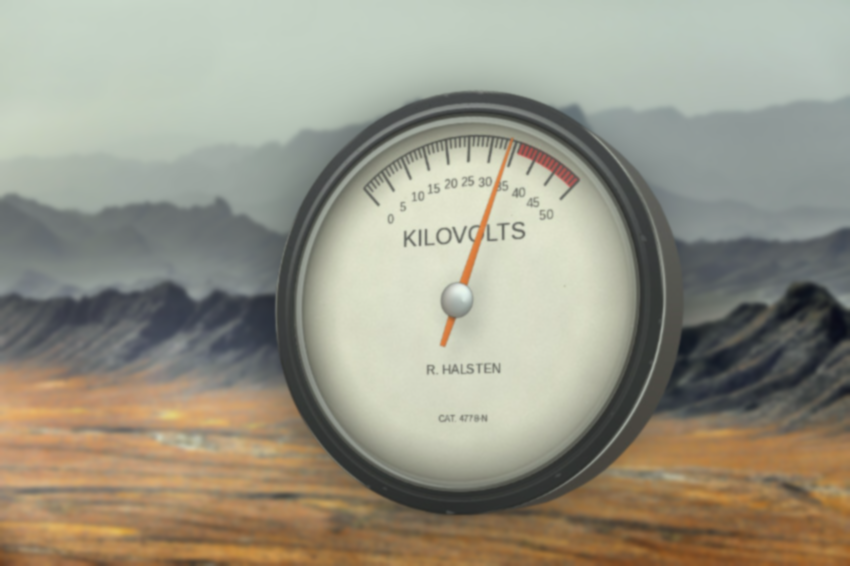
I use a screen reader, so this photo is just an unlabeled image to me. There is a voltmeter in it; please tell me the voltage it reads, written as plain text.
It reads 35 kV
